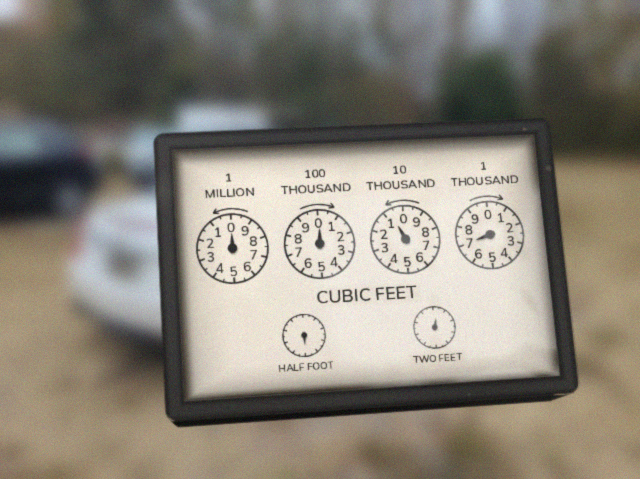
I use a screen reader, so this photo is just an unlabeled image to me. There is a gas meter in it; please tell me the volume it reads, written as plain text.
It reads 700 ft³
